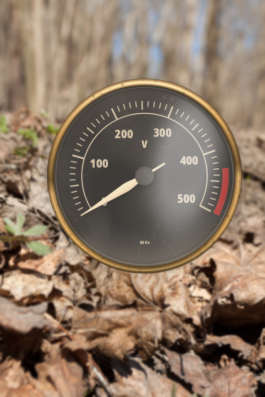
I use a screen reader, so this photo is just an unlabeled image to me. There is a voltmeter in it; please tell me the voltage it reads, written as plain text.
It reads 0 V
